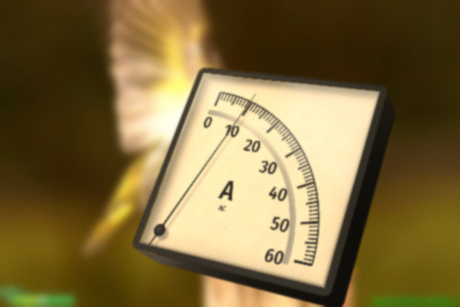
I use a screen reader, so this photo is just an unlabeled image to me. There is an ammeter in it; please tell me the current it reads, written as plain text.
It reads 10 A
